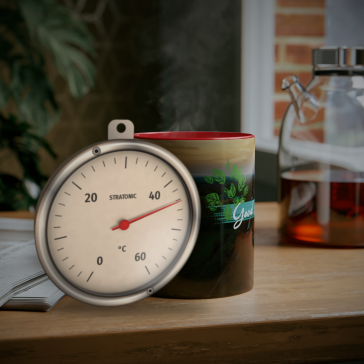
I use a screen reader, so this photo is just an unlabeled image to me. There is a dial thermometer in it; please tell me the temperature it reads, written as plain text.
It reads 44 °C
